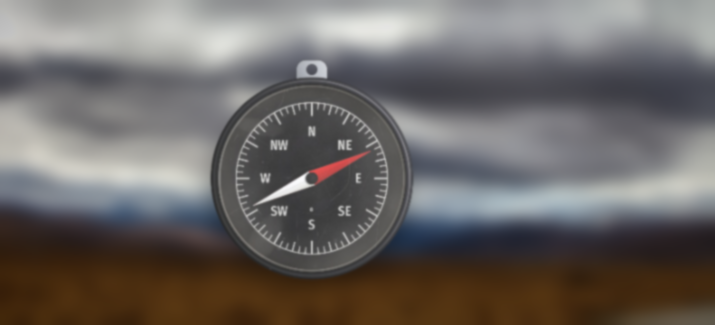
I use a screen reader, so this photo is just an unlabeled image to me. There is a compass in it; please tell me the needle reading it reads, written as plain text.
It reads 65 °
